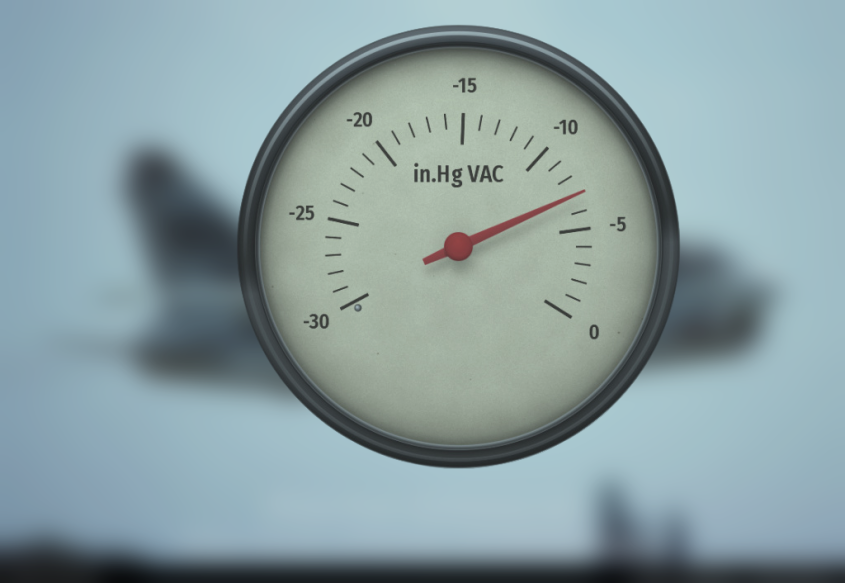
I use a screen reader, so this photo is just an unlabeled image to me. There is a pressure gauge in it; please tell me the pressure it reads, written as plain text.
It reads -7 inHg
